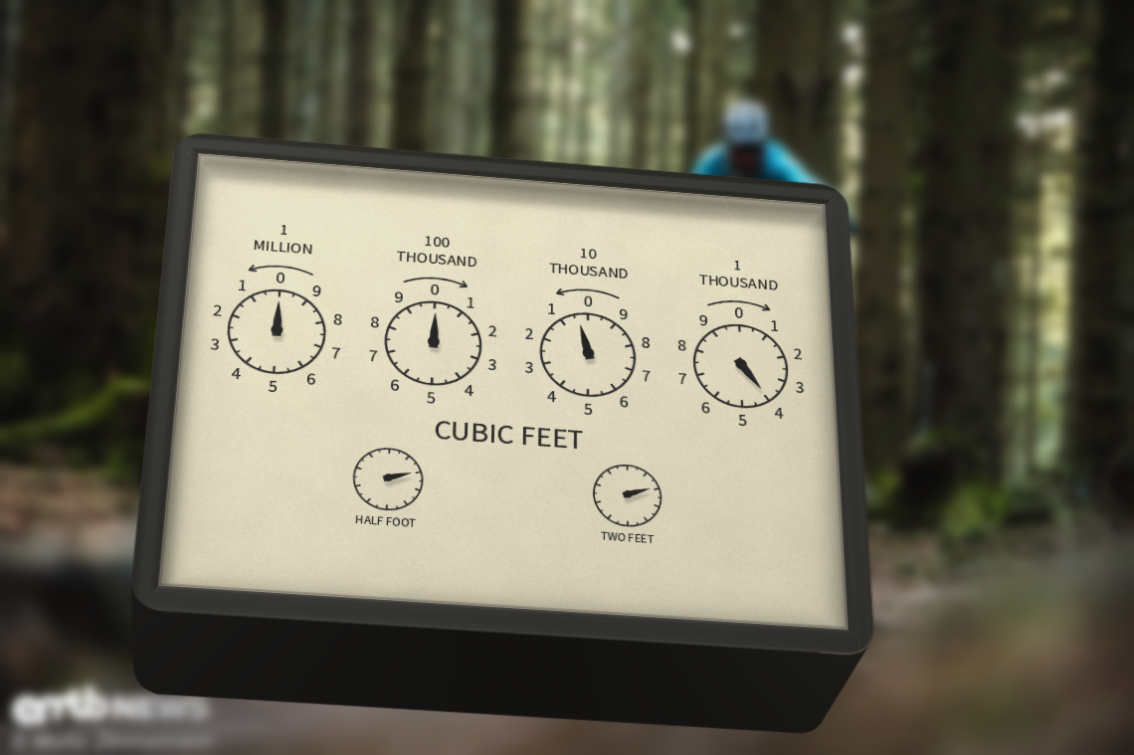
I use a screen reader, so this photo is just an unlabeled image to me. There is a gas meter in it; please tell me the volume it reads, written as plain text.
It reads 400 ft³
